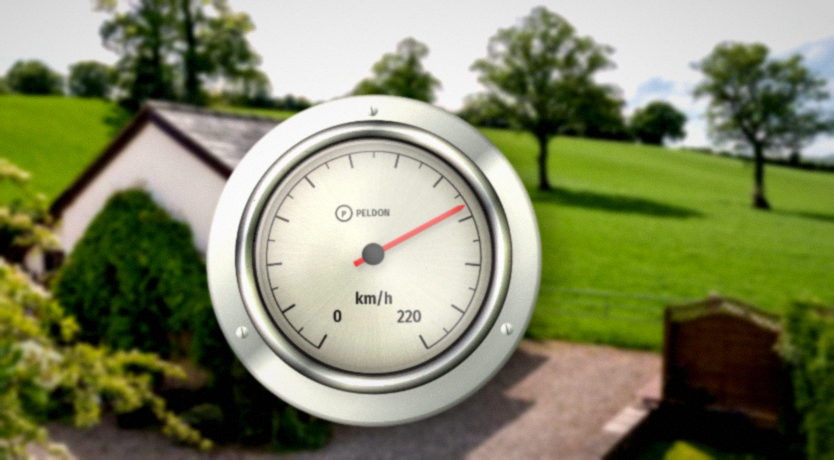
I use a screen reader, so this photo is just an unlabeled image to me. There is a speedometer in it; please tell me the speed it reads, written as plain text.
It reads 155 km/h
